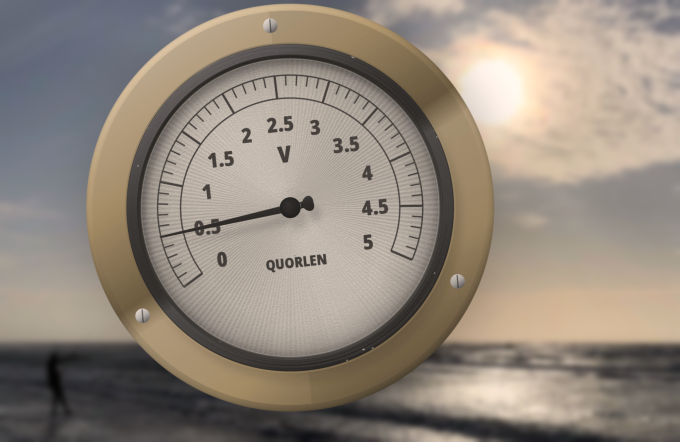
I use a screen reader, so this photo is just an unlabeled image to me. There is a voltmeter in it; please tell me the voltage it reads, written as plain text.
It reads 0.5 V
